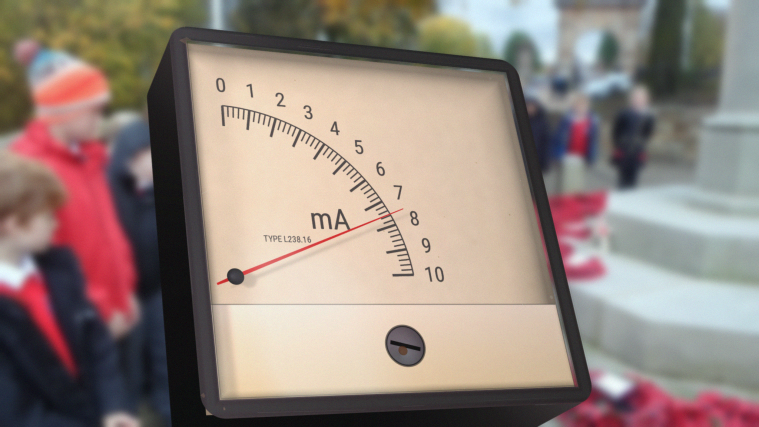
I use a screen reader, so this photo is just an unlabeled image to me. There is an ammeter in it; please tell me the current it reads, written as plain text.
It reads 7.6 mA
